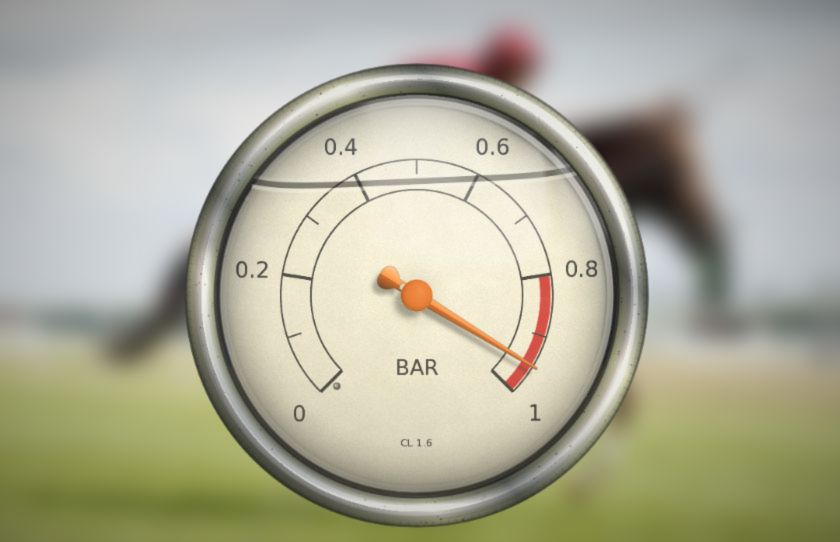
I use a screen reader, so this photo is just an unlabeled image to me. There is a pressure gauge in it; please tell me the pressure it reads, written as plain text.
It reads 0.95 bar
